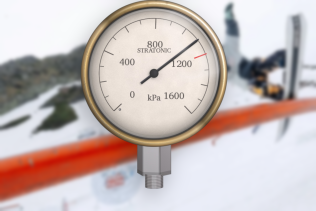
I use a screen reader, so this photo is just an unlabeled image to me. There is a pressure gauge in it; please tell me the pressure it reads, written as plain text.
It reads 1100 kPa
